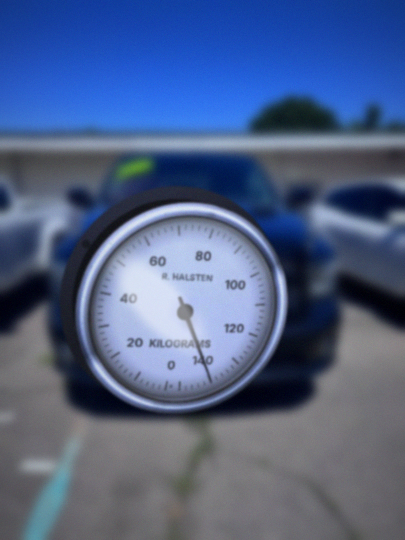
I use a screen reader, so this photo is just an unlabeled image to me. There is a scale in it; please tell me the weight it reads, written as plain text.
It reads 140 kg
